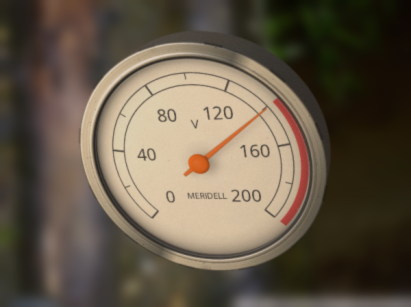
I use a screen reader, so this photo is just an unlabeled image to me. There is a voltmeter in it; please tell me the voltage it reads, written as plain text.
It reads 140 V
